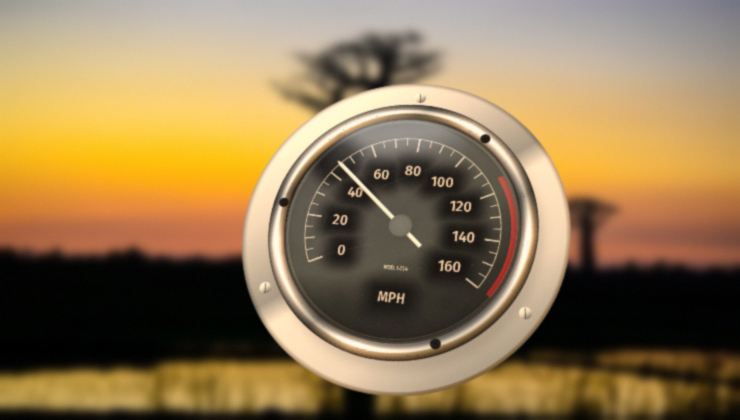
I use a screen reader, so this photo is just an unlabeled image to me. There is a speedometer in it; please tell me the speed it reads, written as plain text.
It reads 45 mph
